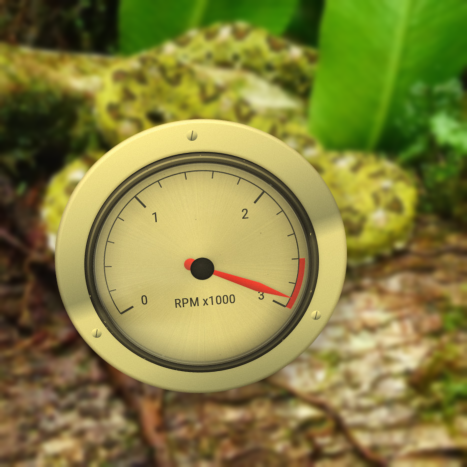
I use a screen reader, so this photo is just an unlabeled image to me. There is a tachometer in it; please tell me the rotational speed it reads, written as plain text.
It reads 2900 rpm
